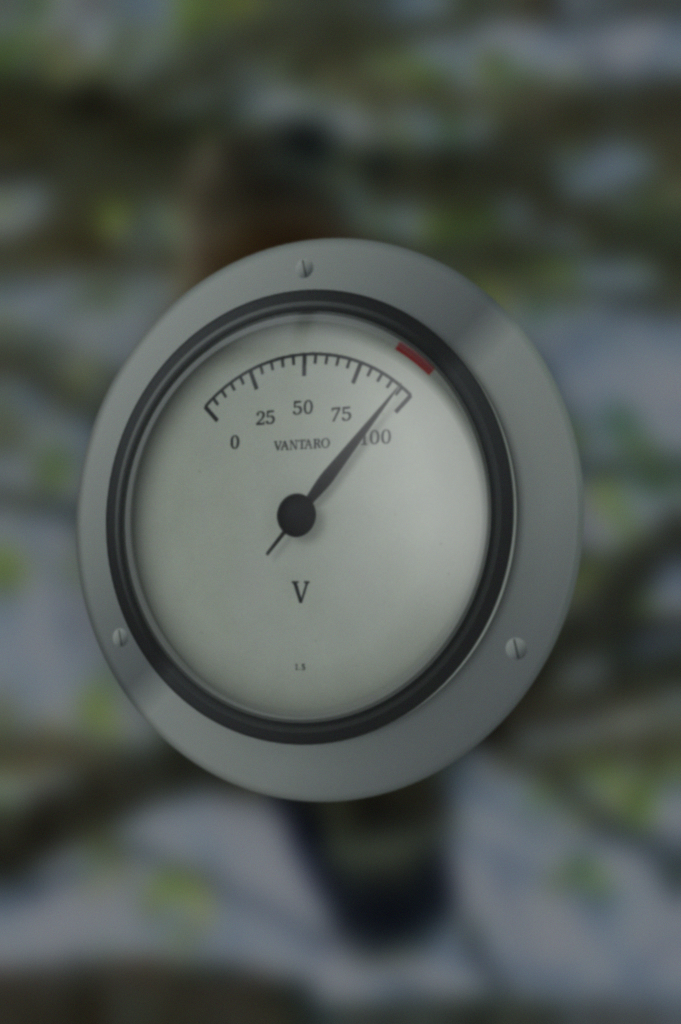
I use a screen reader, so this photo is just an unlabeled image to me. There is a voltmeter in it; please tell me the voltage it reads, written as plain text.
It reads 95 V
